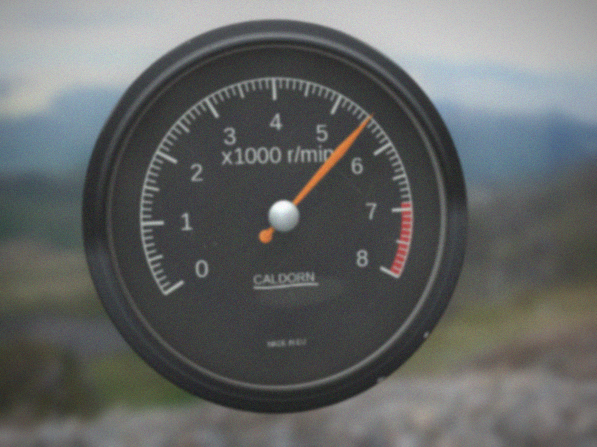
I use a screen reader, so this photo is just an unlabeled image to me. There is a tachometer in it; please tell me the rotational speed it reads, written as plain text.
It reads 5500 rpm
